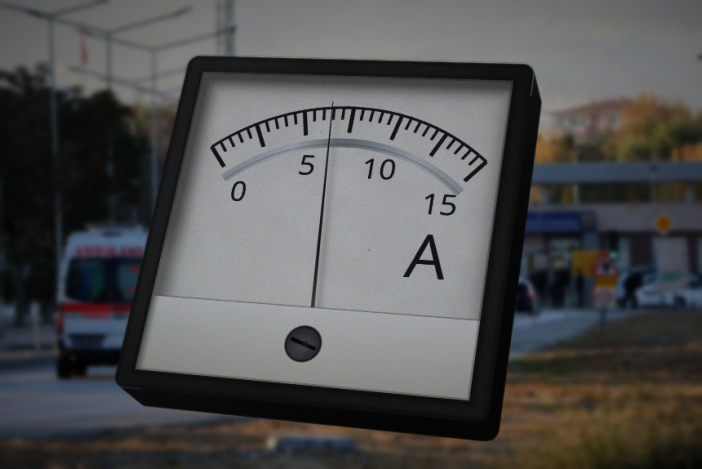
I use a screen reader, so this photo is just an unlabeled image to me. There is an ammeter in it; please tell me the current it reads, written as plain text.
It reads 6.5 A
